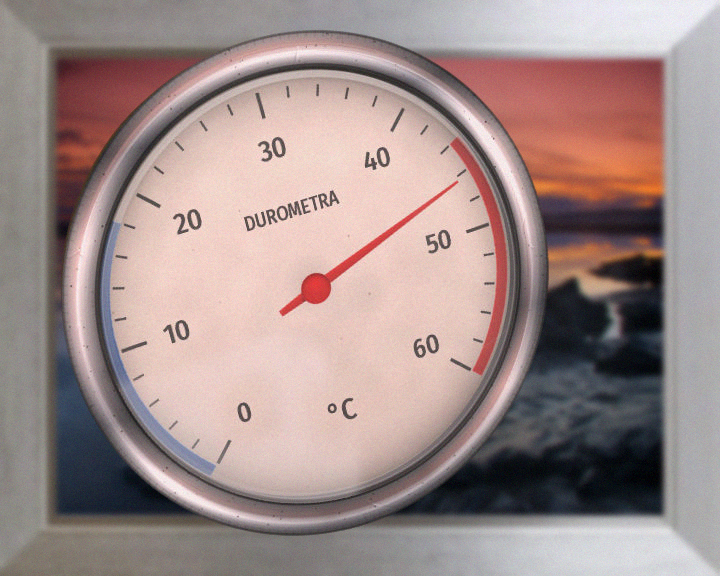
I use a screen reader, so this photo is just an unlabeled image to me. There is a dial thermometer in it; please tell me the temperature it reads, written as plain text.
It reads 46 °C
